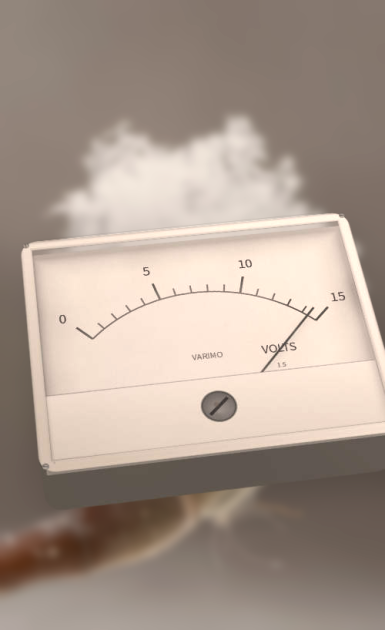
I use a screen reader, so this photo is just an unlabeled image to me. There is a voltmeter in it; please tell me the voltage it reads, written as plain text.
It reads 14.5 V
